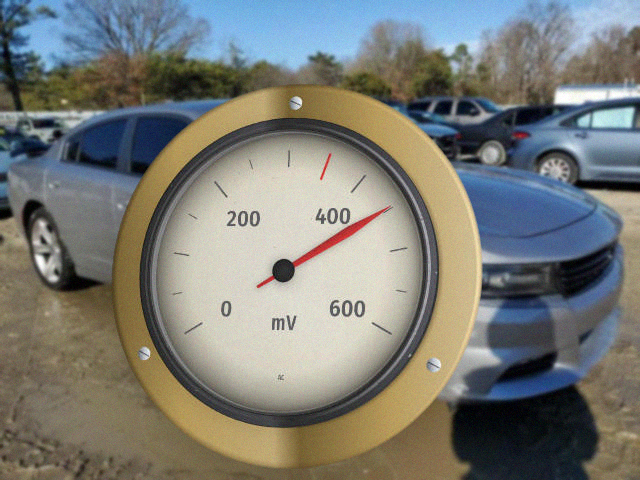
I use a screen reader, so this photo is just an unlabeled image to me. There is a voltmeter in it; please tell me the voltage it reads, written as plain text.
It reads 450 mV
